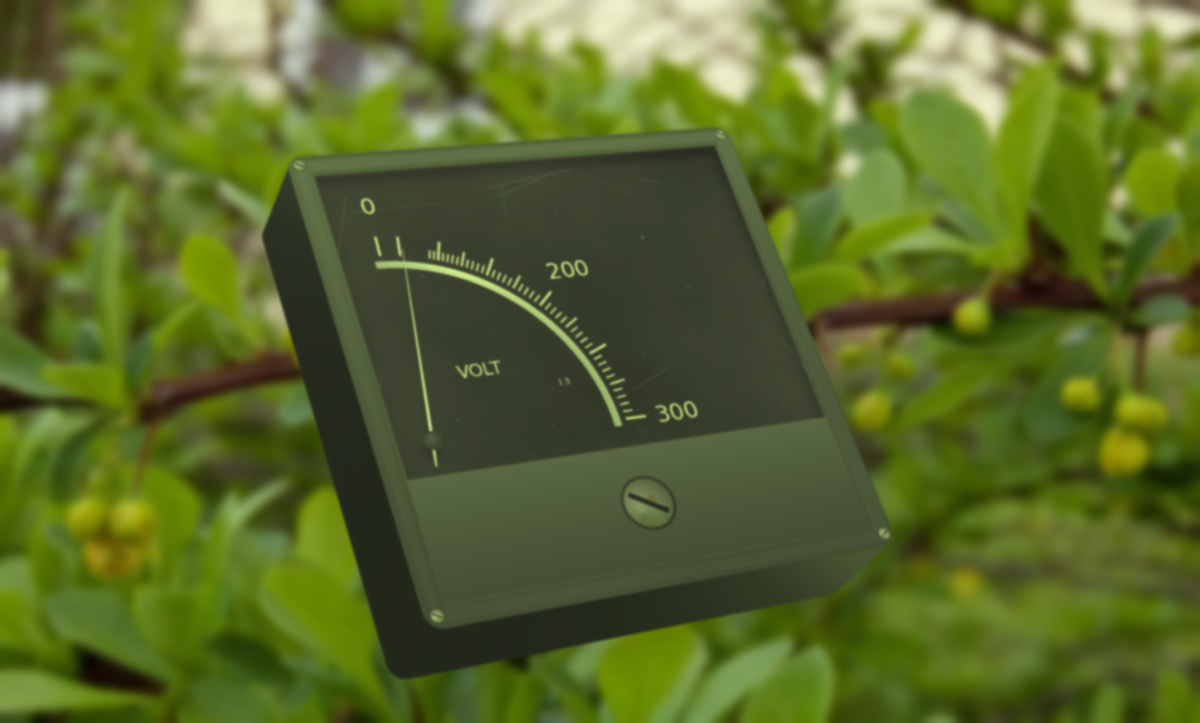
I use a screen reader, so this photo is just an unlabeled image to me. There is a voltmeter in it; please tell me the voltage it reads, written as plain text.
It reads 50 V
